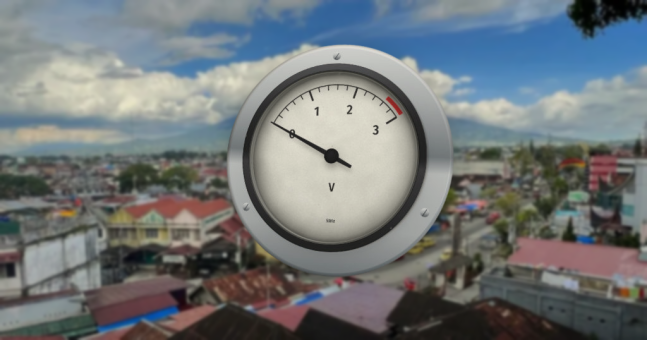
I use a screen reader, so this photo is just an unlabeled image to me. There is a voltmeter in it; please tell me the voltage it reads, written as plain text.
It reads 0 V
